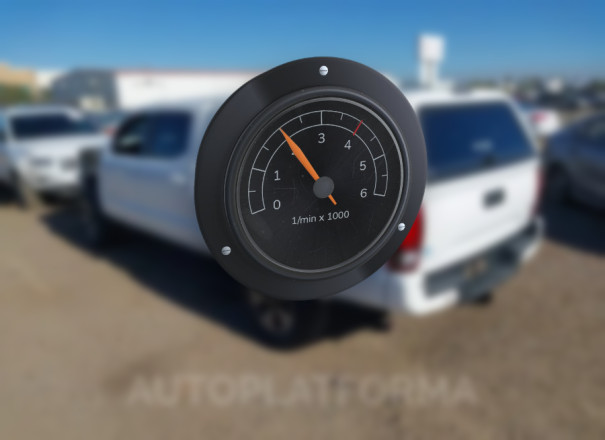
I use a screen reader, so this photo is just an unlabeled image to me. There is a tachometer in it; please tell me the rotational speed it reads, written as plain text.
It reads 2000 rpm
